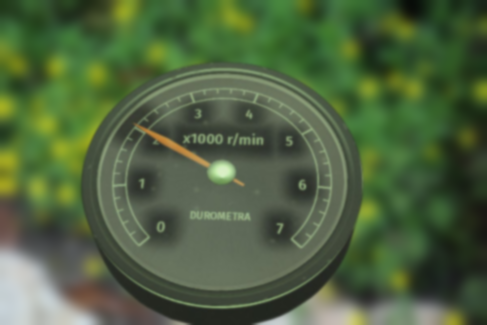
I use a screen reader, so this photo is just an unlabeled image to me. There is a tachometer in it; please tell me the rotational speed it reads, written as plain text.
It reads 2000 rpm
